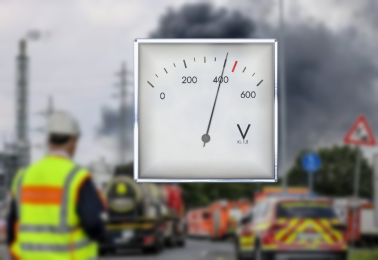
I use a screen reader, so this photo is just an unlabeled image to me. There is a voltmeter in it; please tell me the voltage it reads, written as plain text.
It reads 400 V
